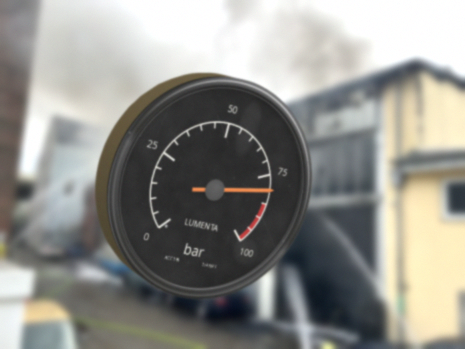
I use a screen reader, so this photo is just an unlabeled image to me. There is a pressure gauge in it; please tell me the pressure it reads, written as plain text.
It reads 80 bar
